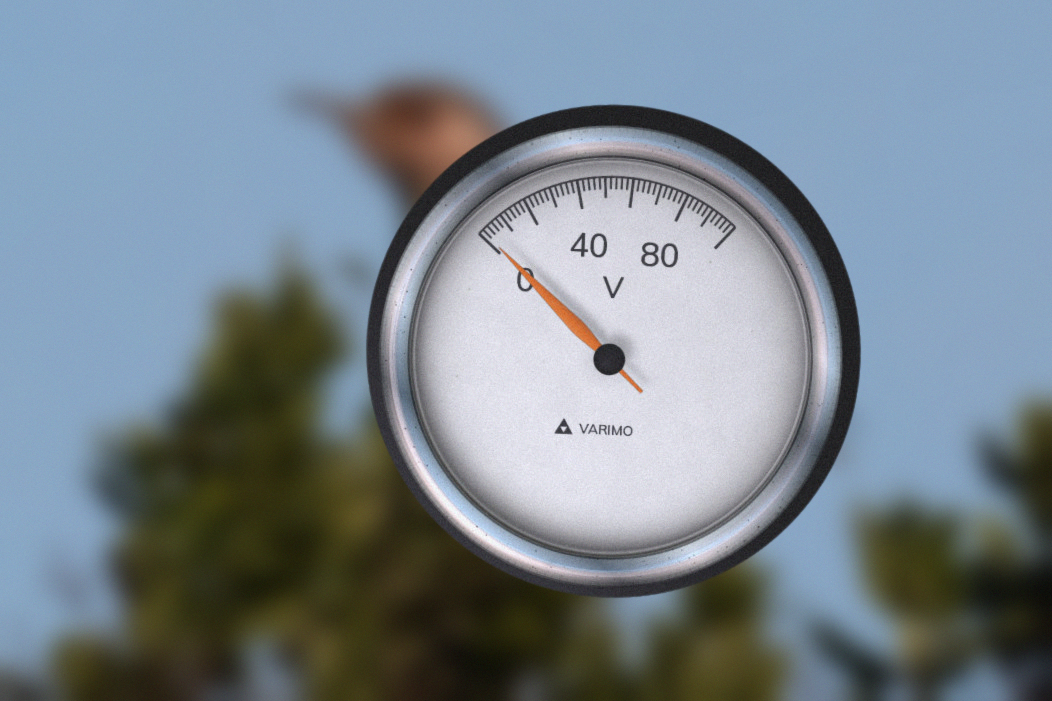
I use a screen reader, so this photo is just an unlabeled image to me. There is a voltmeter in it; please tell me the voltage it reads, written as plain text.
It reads 2 V
